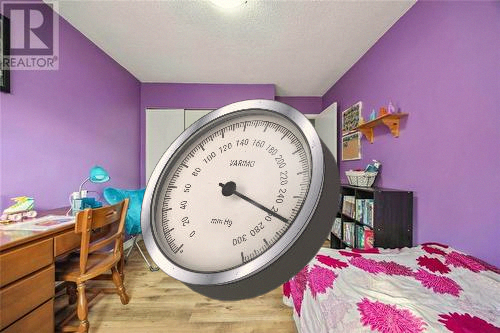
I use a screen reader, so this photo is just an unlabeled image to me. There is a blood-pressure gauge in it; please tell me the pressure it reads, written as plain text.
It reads 260 mmHg
